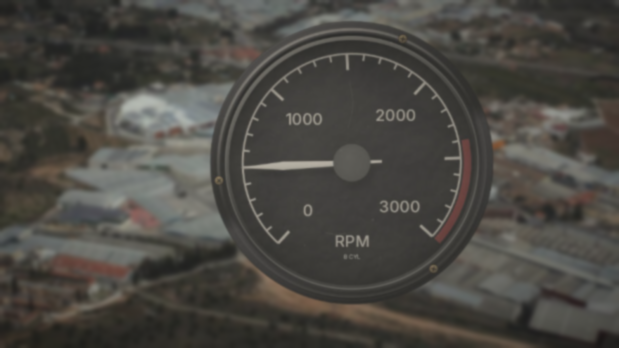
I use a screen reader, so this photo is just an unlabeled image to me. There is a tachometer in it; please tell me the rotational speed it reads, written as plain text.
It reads 500 rpm
